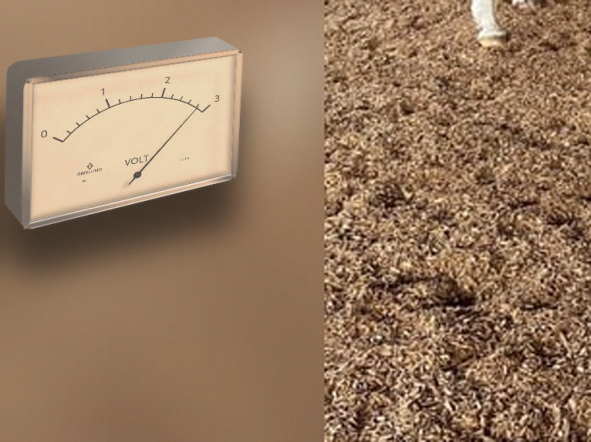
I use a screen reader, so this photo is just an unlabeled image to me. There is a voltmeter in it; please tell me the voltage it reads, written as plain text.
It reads 2.8 V
